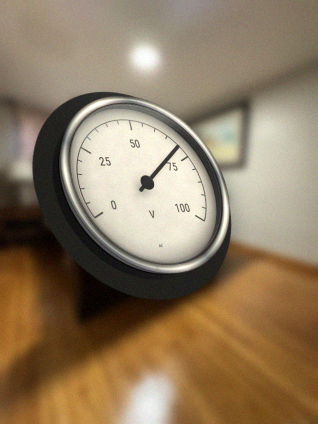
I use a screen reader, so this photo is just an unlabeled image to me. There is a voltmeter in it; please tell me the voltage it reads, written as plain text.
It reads 70 V
